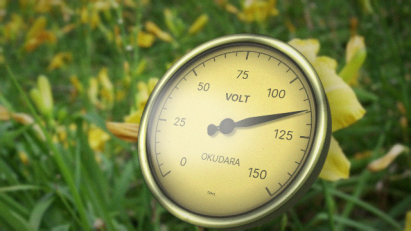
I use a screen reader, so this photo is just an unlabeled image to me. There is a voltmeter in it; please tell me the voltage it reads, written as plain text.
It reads 115 V
